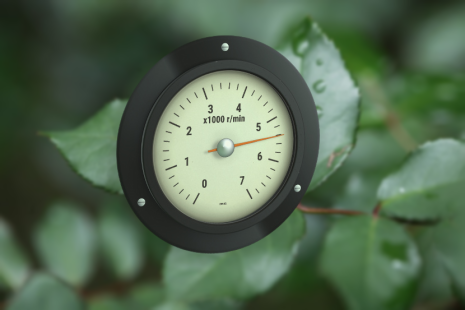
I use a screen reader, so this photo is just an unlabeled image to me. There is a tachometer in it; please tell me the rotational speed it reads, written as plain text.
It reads 5400 rpm
